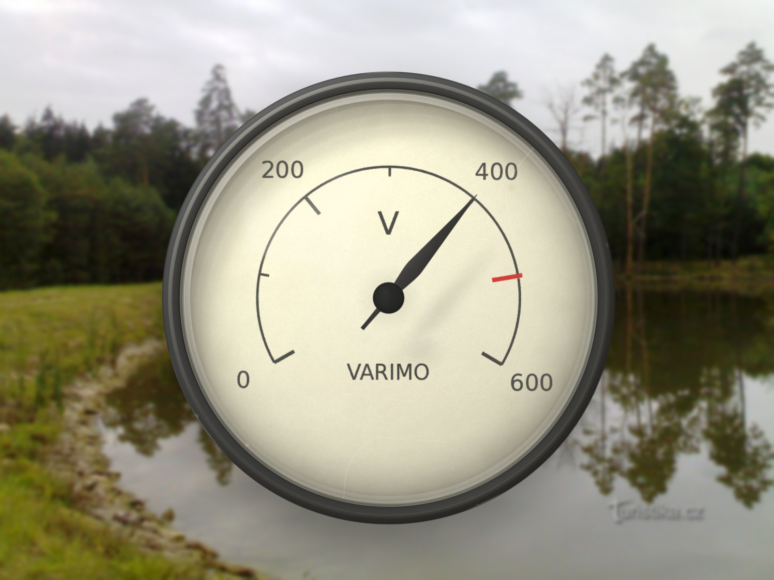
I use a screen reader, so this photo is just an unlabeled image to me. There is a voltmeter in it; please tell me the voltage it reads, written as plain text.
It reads 400 V
